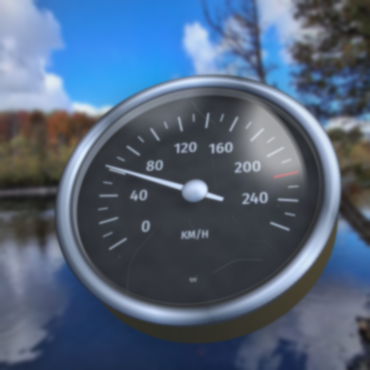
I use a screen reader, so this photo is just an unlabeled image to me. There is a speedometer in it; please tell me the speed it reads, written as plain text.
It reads 60 km/h
